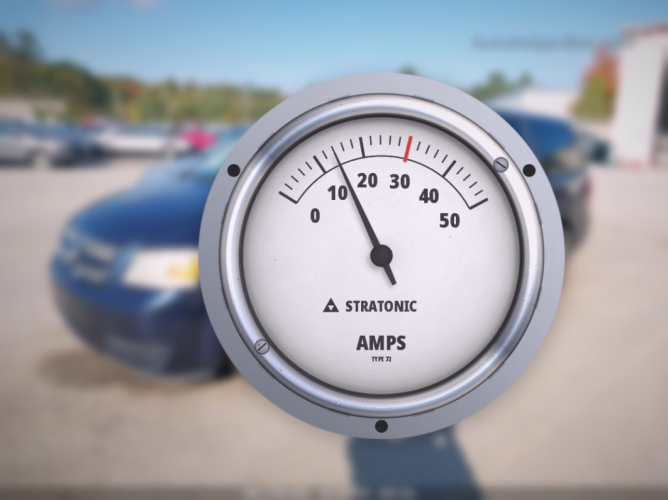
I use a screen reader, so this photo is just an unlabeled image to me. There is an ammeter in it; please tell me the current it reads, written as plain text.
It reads 14 A
